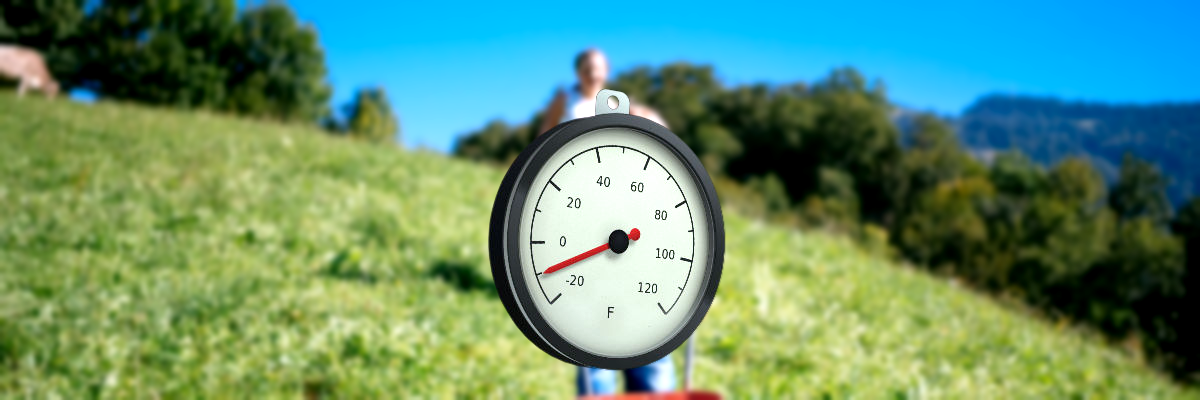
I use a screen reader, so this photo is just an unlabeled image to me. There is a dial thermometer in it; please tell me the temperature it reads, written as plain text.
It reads -10 °F
